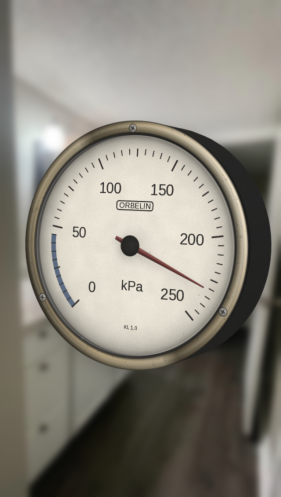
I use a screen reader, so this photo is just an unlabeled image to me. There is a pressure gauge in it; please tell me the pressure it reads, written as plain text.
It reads 230 kPa
